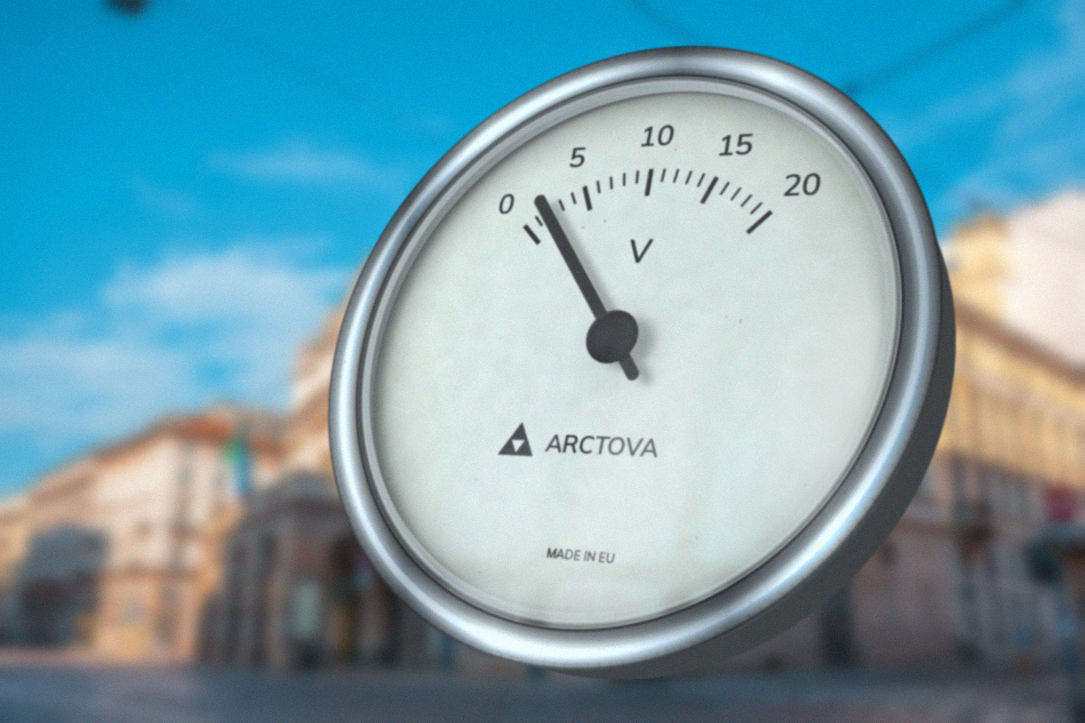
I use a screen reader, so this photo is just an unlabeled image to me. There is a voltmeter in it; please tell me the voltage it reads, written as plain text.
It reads 2 V
